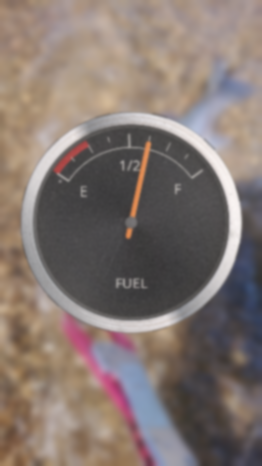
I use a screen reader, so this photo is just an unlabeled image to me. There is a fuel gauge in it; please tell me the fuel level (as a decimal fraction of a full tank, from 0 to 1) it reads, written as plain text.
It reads 0.625
